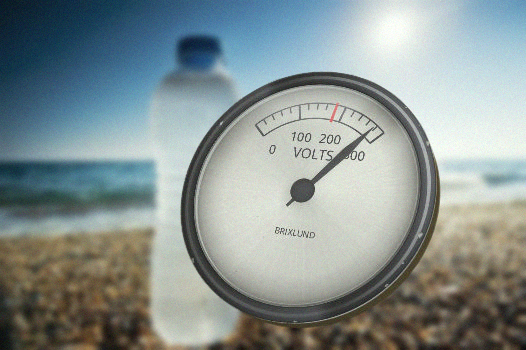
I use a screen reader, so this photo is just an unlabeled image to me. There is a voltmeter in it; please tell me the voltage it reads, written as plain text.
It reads 280 V
